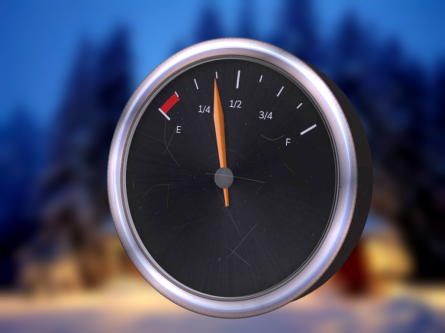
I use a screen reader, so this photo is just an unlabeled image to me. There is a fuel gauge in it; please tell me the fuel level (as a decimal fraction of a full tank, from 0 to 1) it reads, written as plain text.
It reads 0.375
